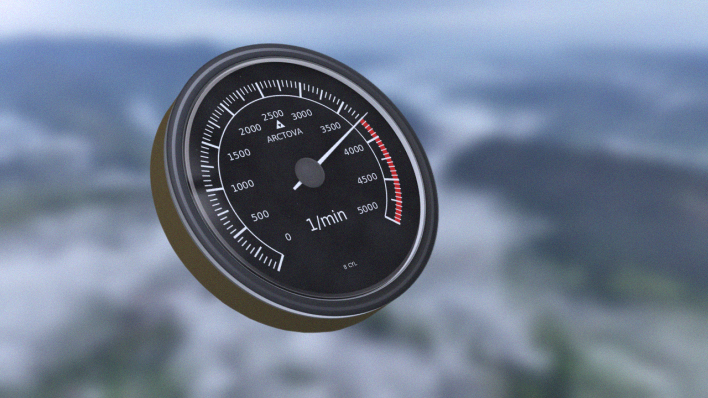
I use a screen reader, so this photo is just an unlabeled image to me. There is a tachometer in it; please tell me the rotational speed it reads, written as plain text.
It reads 3750 rpm
